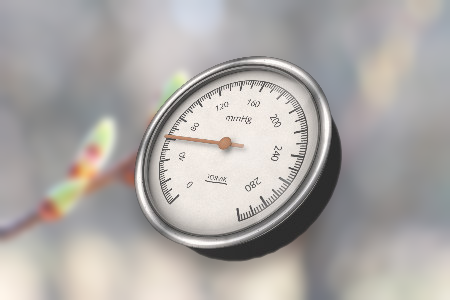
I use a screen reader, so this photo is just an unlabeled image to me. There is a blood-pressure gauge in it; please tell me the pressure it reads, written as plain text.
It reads 60 mmHg
